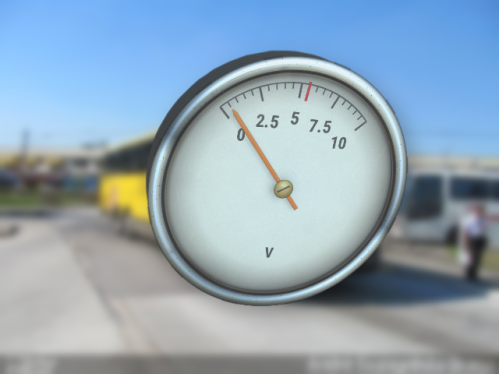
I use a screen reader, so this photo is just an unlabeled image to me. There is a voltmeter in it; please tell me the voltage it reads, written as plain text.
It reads 0.5 V
